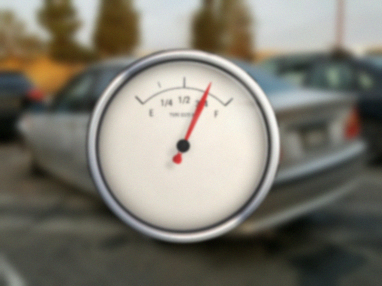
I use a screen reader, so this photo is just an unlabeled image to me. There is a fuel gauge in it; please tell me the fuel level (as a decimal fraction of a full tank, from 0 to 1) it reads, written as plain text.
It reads 0.75
